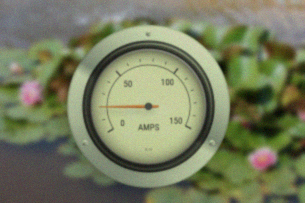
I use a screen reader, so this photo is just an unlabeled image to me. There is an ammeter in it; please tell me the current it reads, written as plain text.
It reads 20 A
